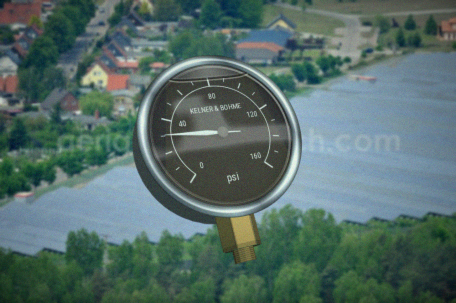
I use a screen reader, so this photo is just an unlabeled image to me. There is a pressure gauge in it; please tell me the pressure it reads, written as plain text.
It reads 30 psi
